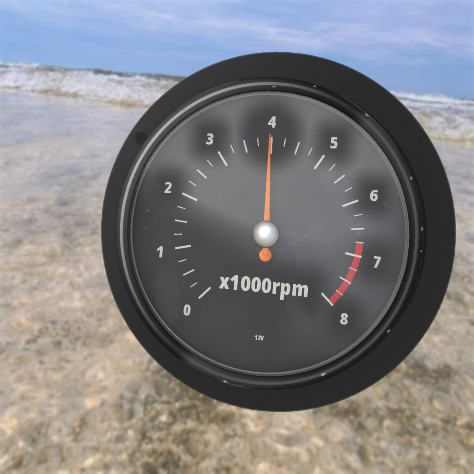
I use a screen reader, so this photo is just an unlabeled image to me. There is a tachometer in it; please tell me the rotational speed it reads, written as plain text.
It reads 4000 rpm
